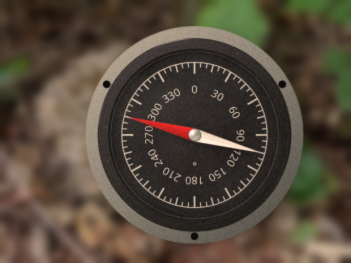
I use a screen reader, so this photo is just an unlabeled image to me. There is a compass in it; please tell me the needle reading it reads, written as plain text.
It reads 285 °
